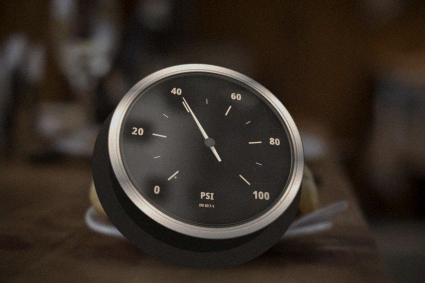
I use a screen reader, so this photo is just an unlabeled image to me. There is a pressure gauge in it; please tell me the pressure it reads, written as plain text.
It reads 40 psi
